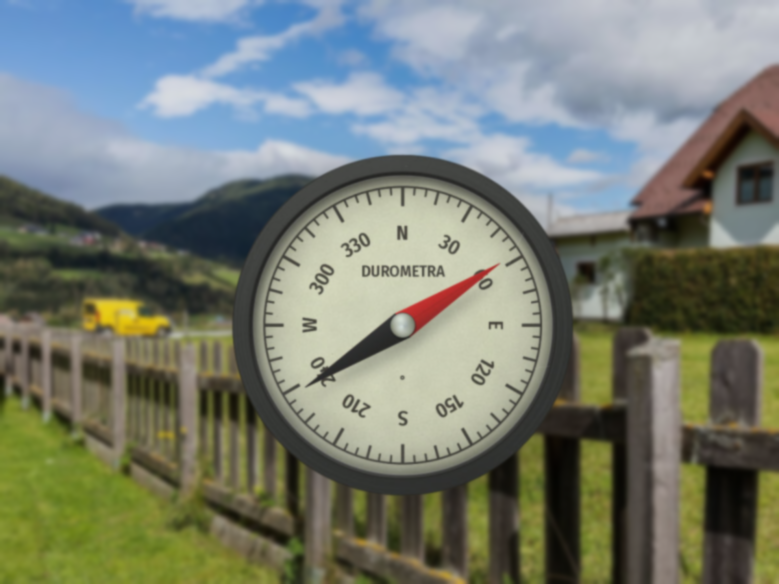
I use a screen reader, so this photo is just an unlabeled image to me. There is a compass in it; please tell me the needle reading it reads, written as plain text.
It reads 57.5 °
